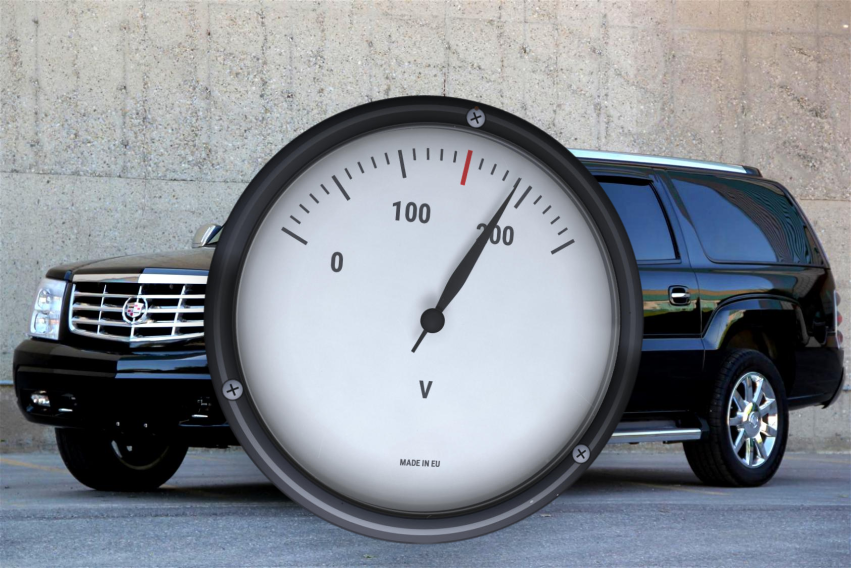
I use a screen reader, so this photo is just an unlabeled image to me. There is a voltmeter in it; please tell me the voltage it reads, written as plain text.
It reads 190 V
